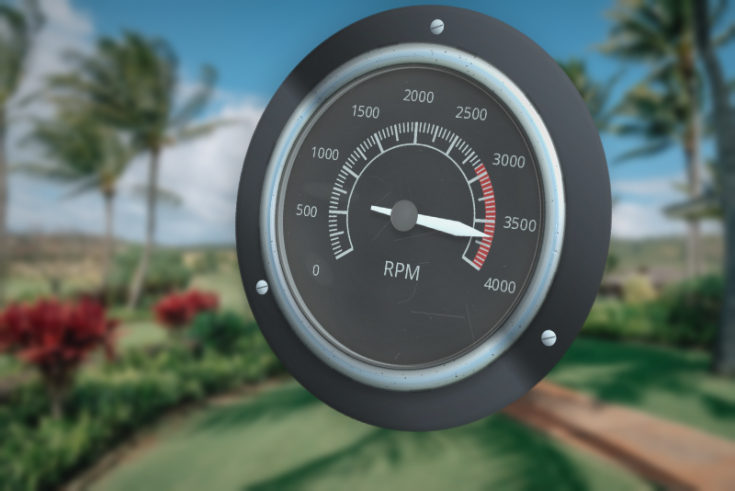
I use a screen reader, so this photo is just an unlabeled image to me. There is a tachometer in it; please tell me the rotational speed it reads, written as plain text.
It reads 3650 rpm
